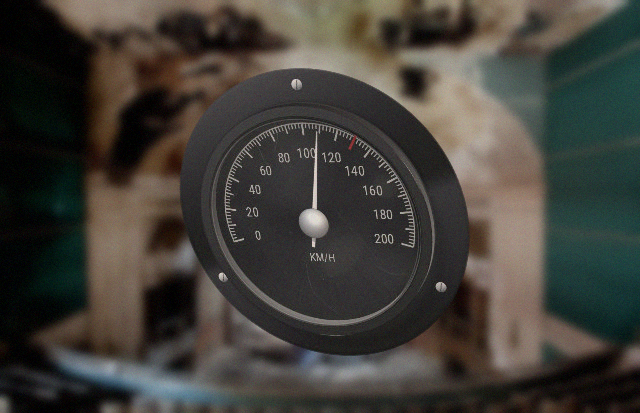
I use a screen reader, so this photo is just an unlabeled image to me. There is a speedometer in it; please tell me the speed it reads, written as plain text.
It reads 110 km/h
